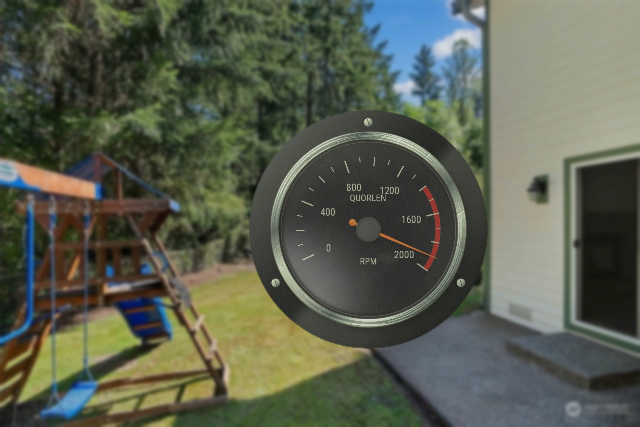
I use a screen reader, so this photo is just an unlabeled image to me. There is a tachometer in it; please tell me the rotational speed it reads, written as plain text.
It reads 1900 rpm
